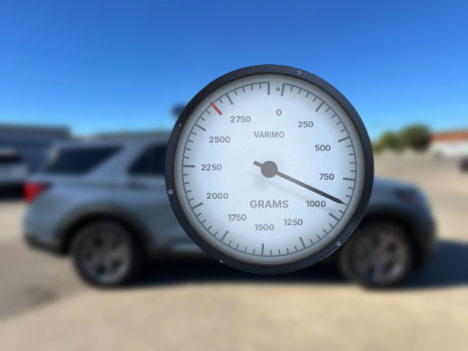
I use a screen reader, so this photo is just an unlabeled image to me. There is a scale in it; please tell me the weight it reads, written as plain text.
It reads 900 g
